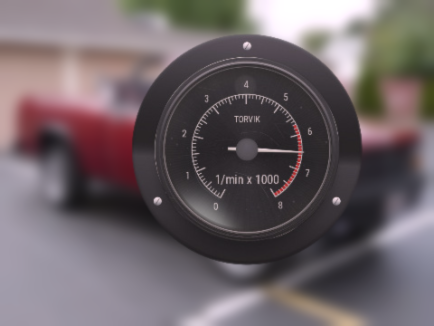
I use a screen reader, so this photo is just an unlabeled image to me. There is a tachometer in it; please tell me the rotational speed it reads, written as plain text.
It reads 6500 rpm
